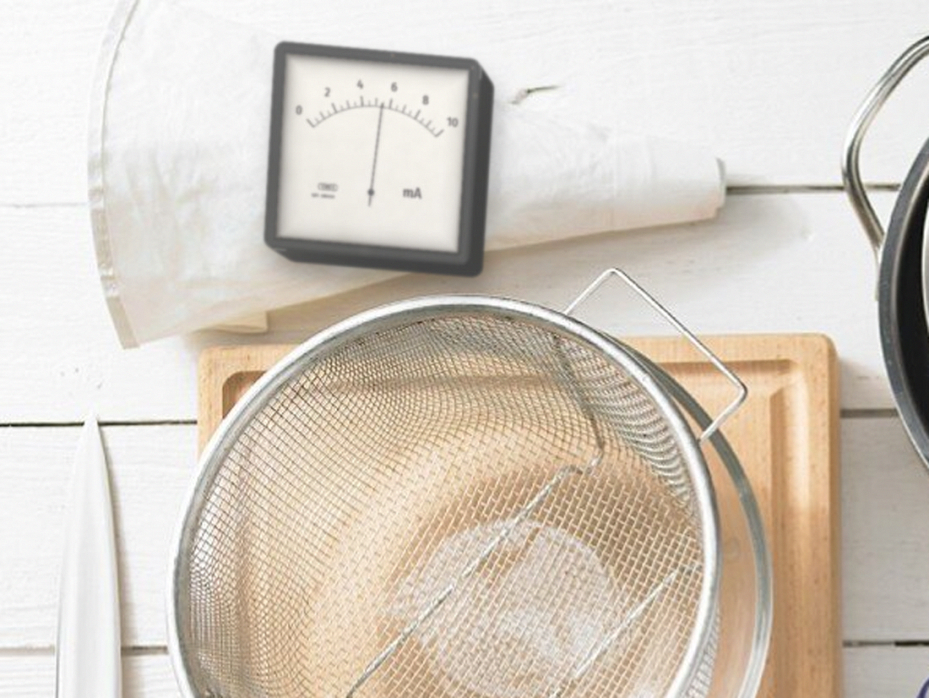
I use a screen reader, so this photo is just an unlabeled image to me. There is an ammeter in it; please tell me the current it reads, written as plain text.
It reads 5.5 mA
